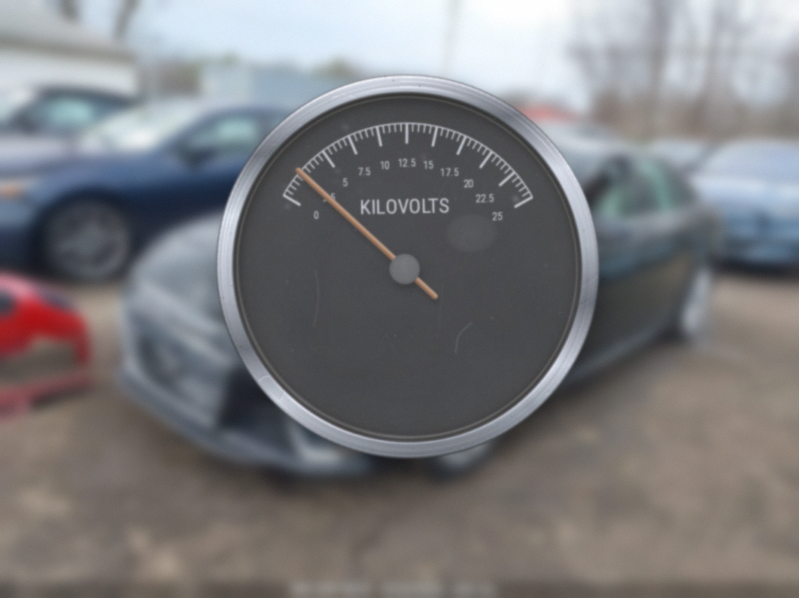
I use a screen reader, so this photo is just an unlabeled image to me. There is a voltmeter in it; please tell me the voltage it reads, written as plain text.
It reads 2.5 kV
